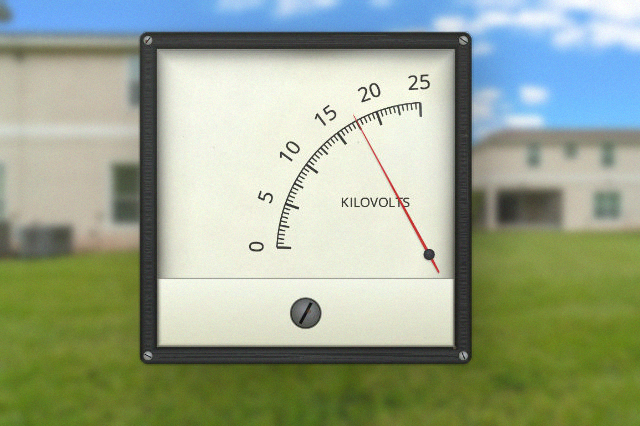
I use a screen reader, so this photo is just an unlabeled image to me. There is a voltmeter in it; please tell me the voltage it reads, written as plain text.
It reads 17.5 kV
